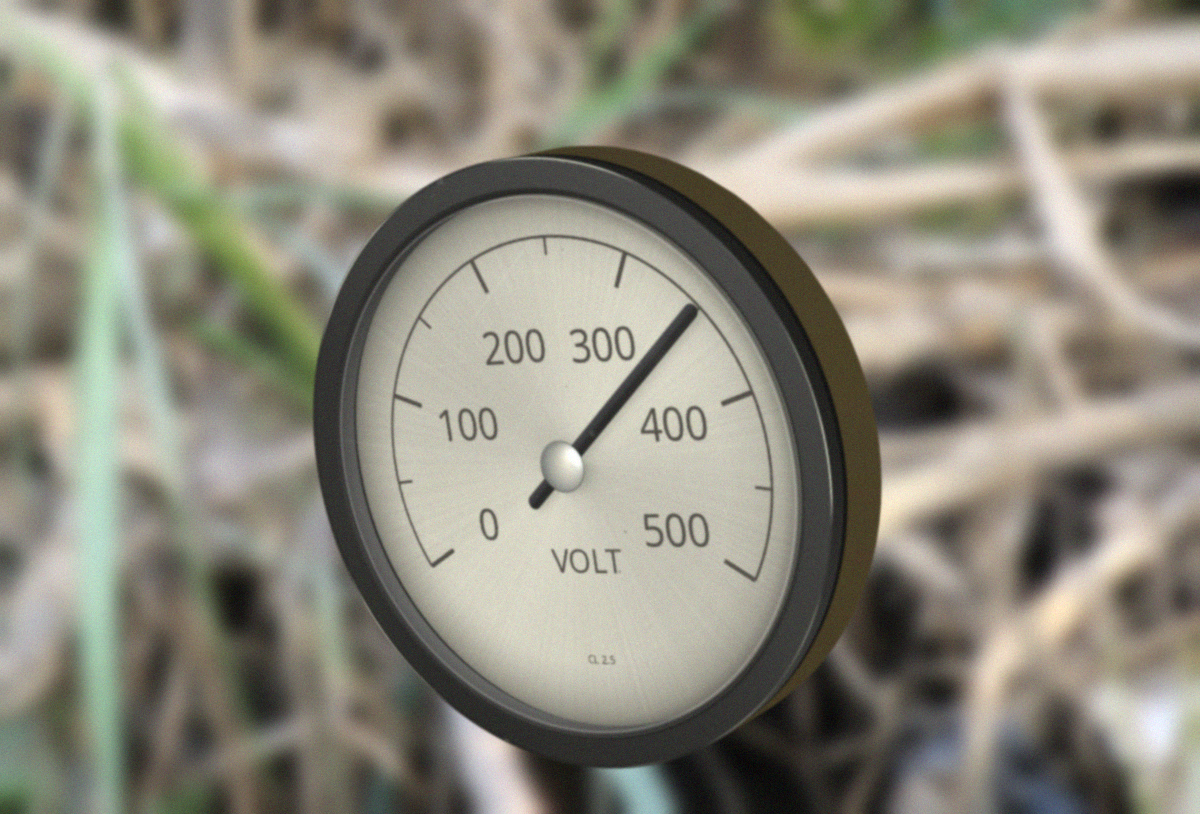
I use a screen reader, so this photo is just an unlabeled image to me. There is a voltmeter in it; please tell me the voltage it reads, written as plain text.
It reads 350 V
